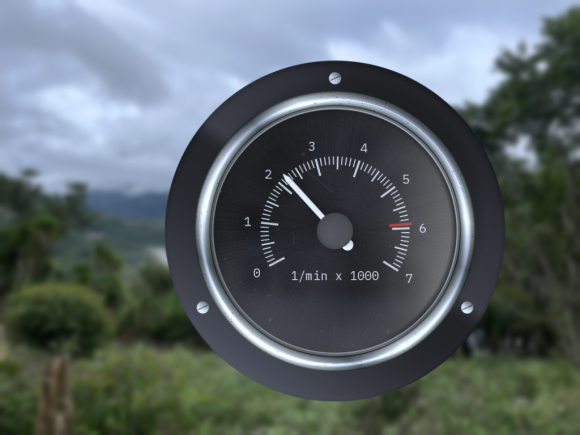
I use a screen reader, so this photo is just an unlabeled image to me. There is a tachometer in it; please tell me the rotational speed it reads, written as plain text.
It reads 2200 rpm
